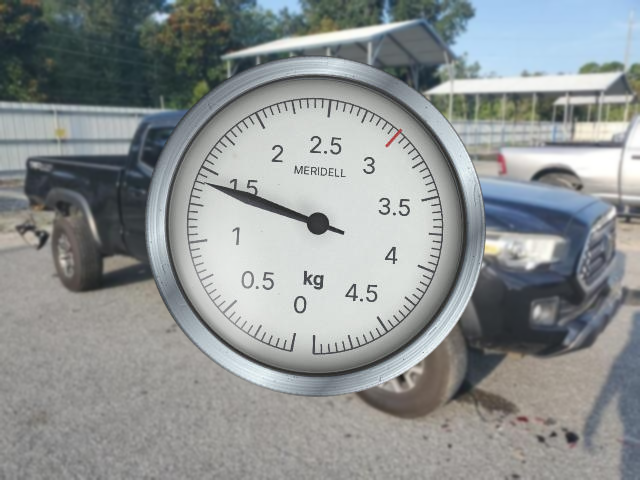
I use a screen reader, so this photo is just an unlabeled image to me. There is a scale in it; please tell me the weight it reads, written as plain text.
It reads 1.4 kg
